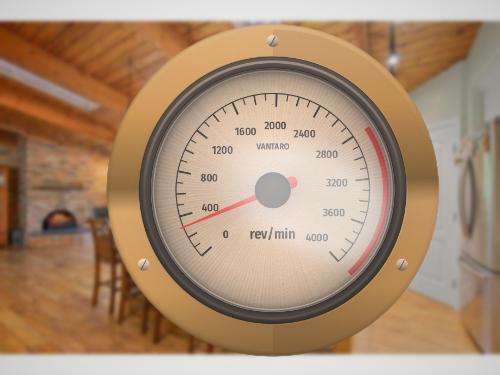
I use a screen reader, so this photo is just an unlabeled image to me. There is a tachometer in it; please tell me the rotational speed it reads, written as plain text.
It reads 300 rpm
